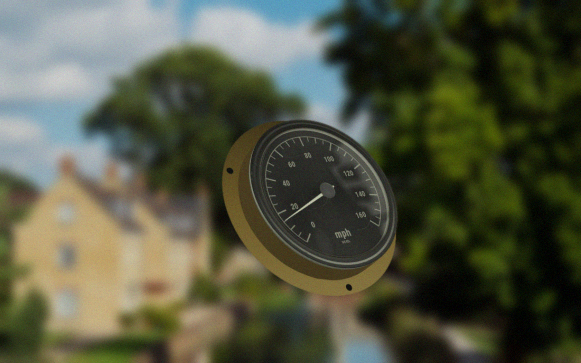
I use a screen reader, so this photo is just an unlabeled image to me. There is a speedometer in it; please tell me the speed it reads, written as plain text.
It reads 15 mph
